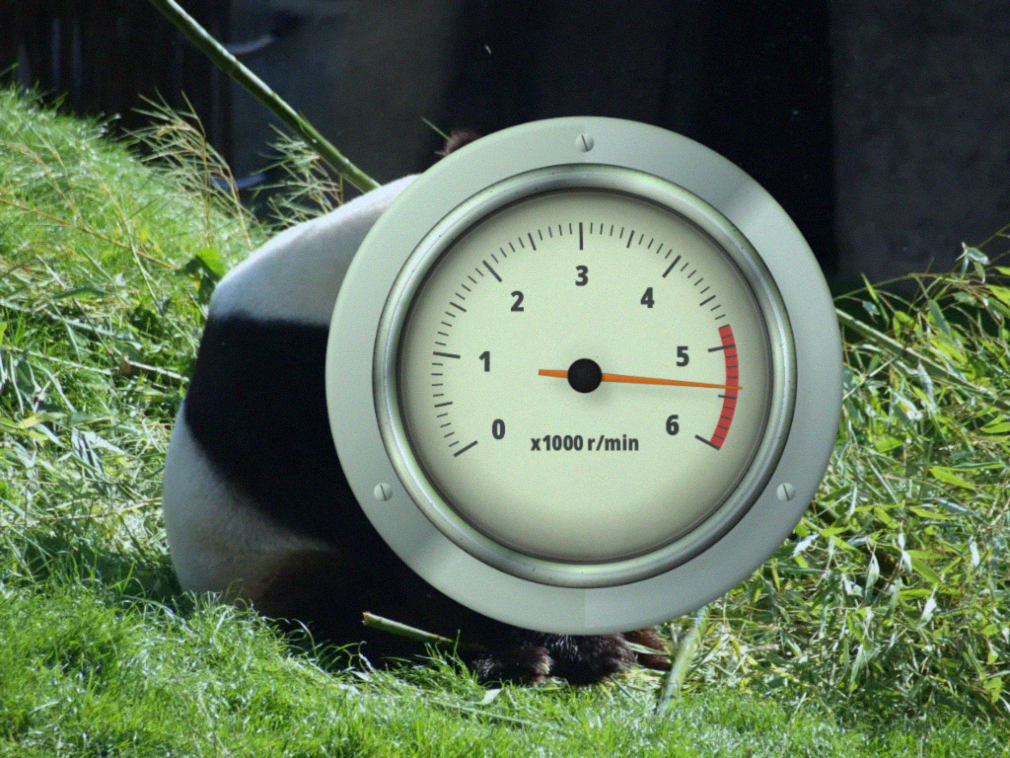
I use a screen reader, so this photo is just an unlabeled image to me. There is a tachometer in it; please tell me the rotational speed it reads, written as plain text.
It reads 5400 rpm
